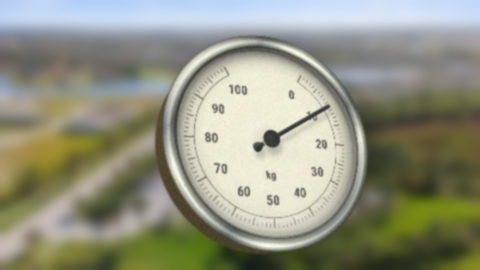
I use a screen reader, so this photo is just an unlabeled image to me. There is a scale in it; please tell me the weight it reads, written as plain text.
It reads 10 kg
